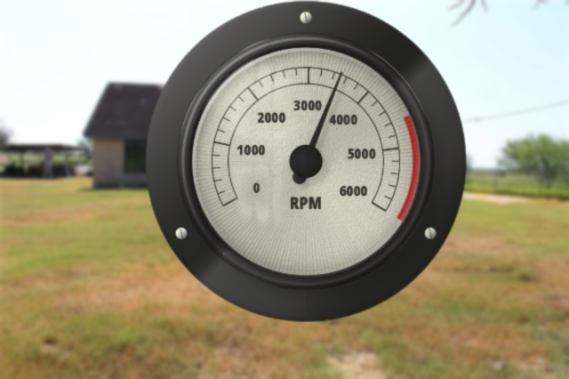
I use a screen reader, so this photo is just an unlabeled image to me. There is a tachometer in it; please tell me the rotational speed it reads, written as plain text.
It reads 3500 rpm
